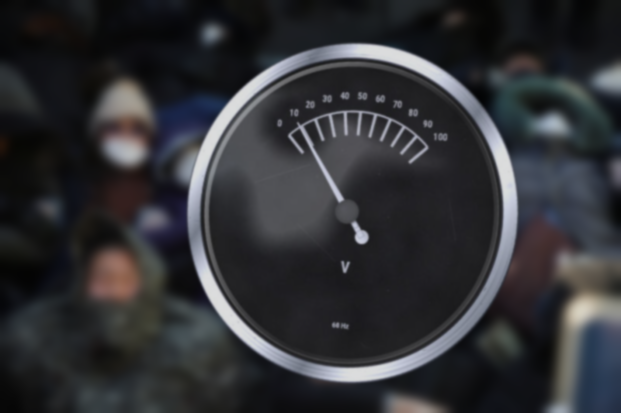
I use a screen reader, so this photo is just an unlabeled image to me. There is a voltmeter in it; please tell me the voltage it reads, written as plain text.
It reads 10 V
